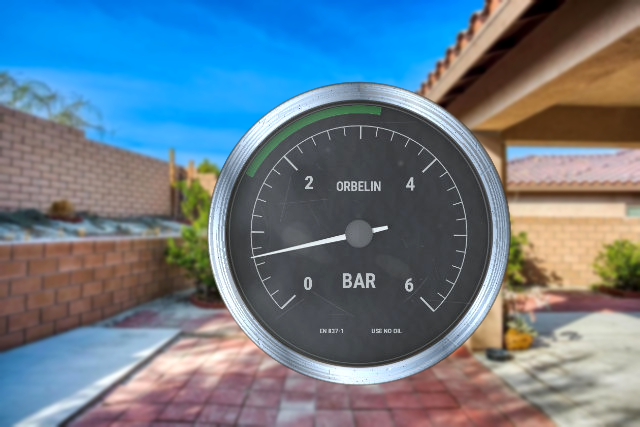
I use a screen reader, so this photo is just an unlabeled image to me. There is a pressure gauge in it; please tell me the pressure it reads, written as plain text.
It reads 0.7 bar
